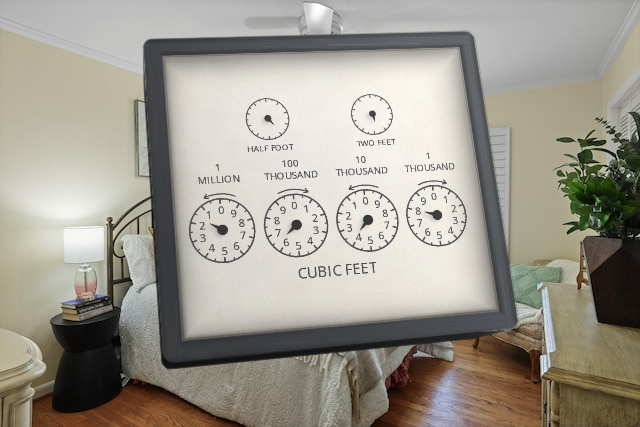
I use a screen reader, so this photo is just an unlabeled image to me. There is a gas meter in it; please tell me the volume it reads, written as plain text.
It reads 163800 ft³
